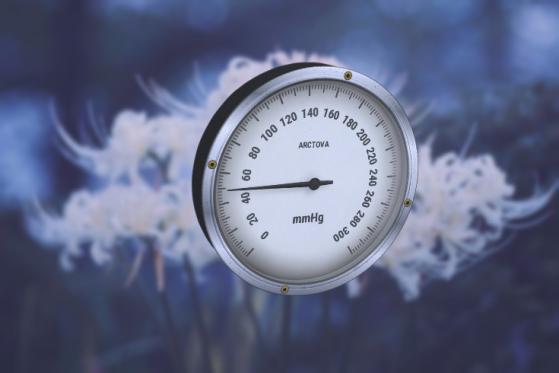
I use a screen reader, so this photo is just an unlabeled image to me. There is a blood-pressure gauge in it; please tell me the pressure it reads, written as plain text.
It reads 50 mmHg
